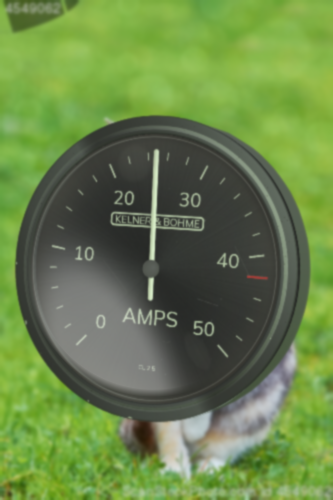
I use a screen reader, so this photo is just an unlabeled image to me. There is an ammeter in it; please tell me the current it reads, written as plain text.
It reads 25 A
